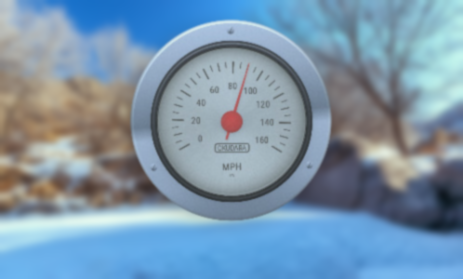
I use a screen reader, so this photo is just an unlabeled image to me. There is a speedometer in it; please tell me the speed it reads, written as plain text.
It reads 90 mph
